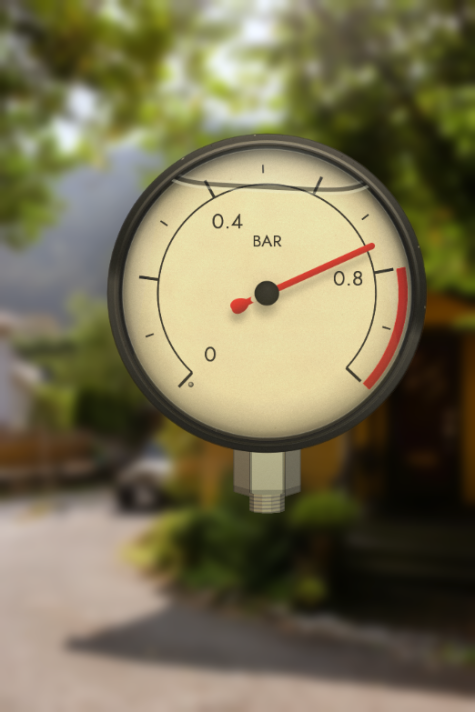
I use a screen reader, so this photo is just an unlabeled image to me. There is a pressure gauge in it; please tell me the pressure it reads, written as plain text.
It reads 0.75 bar
